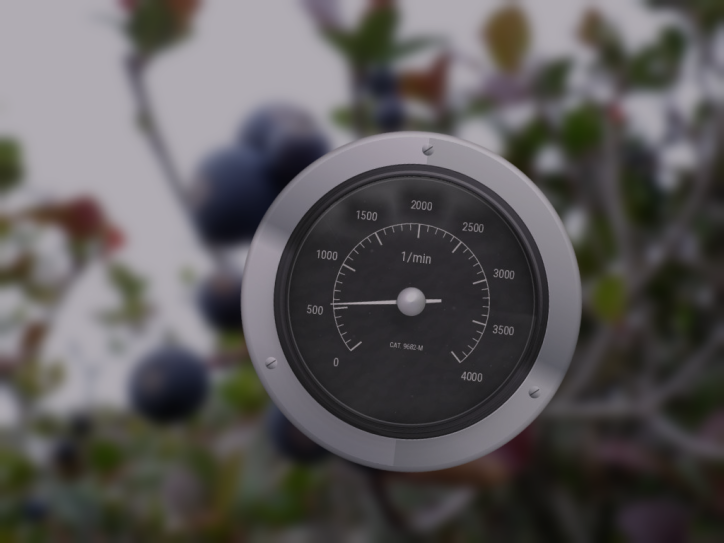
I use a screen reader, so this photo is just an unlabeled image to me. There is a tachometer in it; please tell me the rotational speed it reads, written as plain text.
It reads 550 rpm
